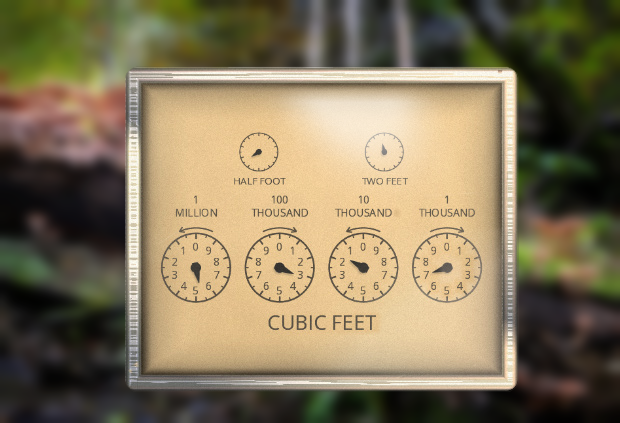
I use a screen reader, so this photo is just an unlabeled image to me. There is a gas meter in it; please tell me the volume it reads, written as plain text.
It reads 531700 ft³
